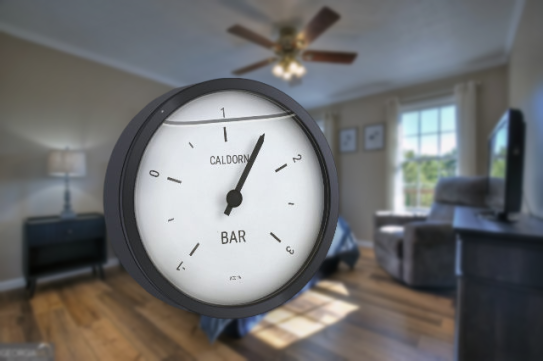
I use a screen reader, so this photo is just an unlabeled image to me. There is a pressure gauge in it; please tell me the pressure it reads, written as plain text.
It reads 1.5 bar
